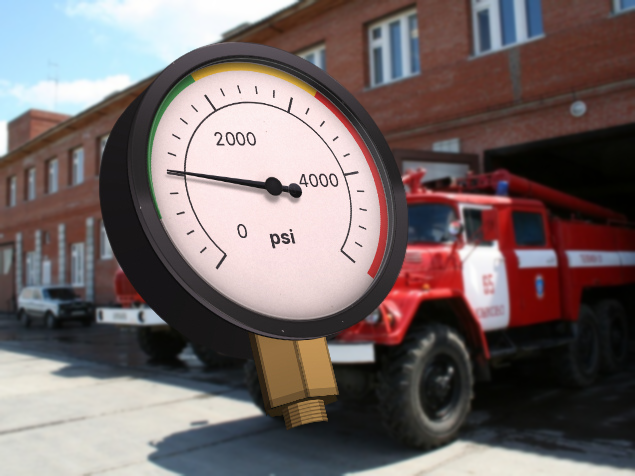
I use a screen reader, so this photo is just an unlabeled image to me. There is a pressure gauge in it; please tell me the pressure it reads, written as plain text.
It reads 1000 psi
